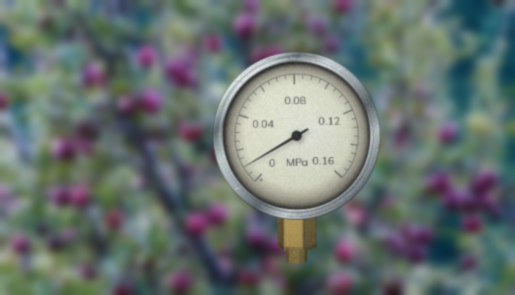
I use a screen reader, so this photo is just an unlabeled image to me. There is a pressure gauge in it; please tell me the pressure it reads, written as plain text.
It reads 0.01 MPa
